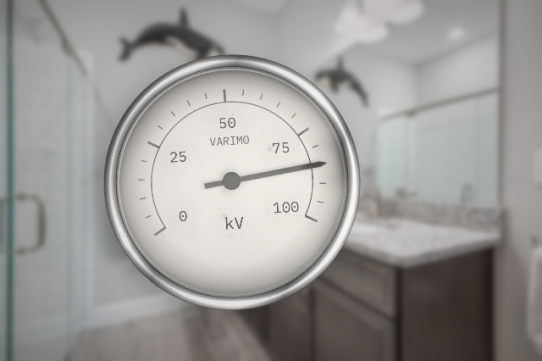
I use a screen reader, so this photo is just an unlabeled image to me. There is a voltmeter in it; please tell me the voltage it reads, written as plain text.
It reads 85 kV
